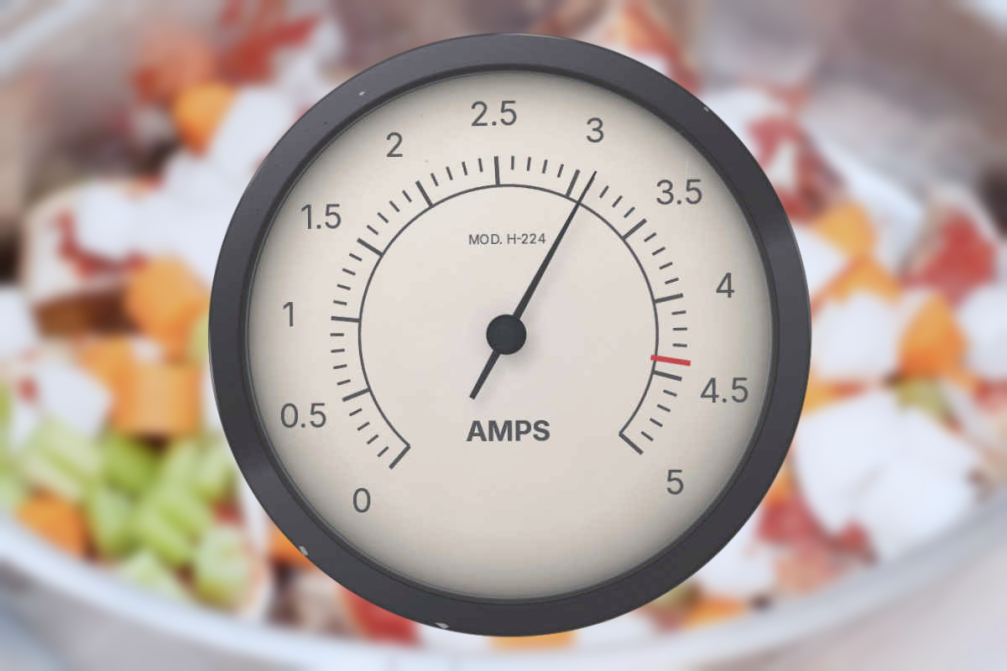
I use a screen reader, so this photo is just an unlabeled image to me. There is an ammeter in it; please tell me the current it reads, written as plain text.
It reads 3.1 A
